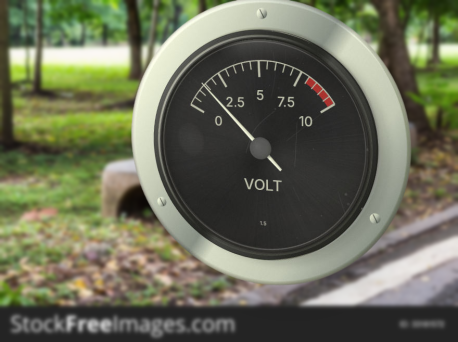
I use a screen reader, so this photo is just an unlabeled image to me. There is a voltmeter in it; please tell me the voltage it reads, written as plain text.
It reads 1.5 V
